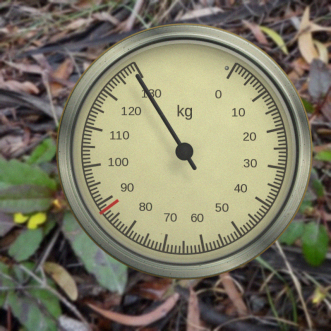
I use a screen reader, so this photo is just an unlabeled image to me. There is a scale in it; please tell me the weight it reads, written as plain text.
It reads 129 kg
